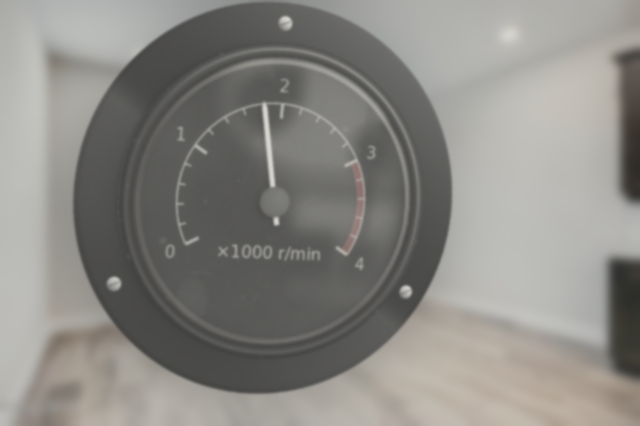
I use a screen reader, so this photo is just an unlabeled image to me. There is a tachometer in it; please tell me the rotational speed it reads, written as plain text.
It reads 1800 rpm
